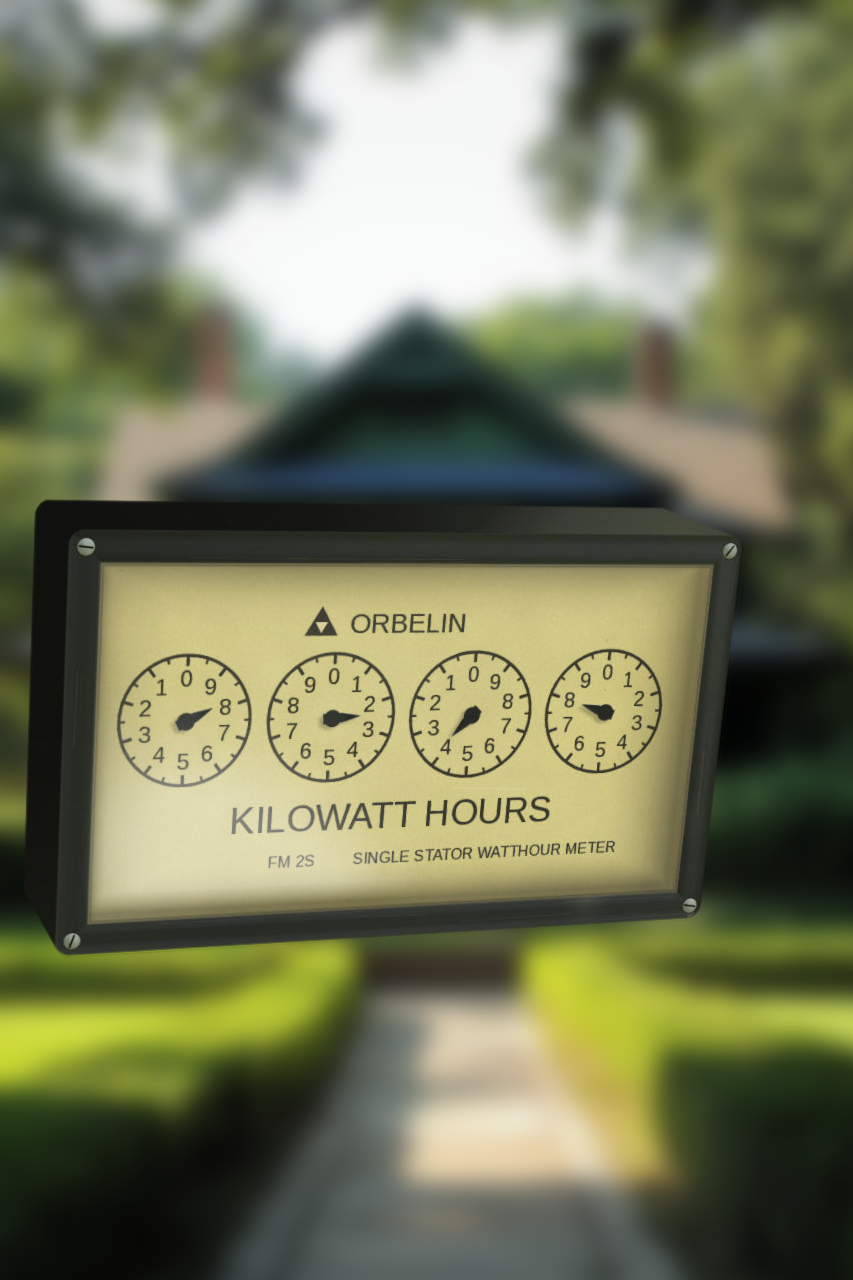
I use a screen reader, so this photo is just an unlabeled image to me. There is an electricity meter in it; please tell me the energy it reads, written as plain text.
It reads 8238 kWh
